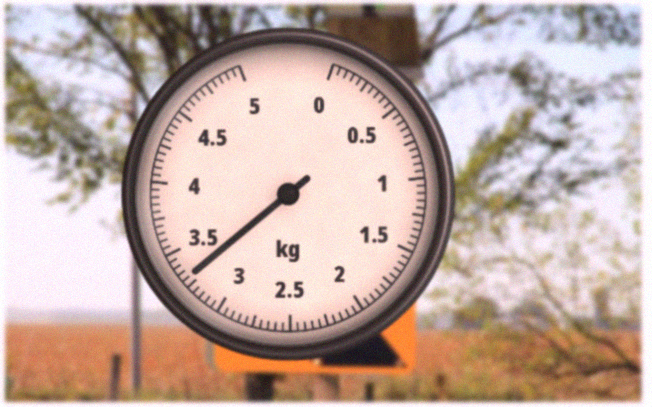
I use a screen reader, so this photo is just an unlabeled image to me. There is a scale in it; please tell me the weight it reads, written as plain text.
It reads 3.3 kg
